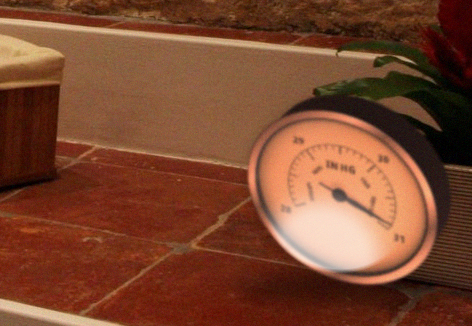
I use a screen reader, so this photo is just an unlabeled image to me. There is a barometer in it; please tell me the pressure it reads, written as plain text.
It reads 30.9 inHg
